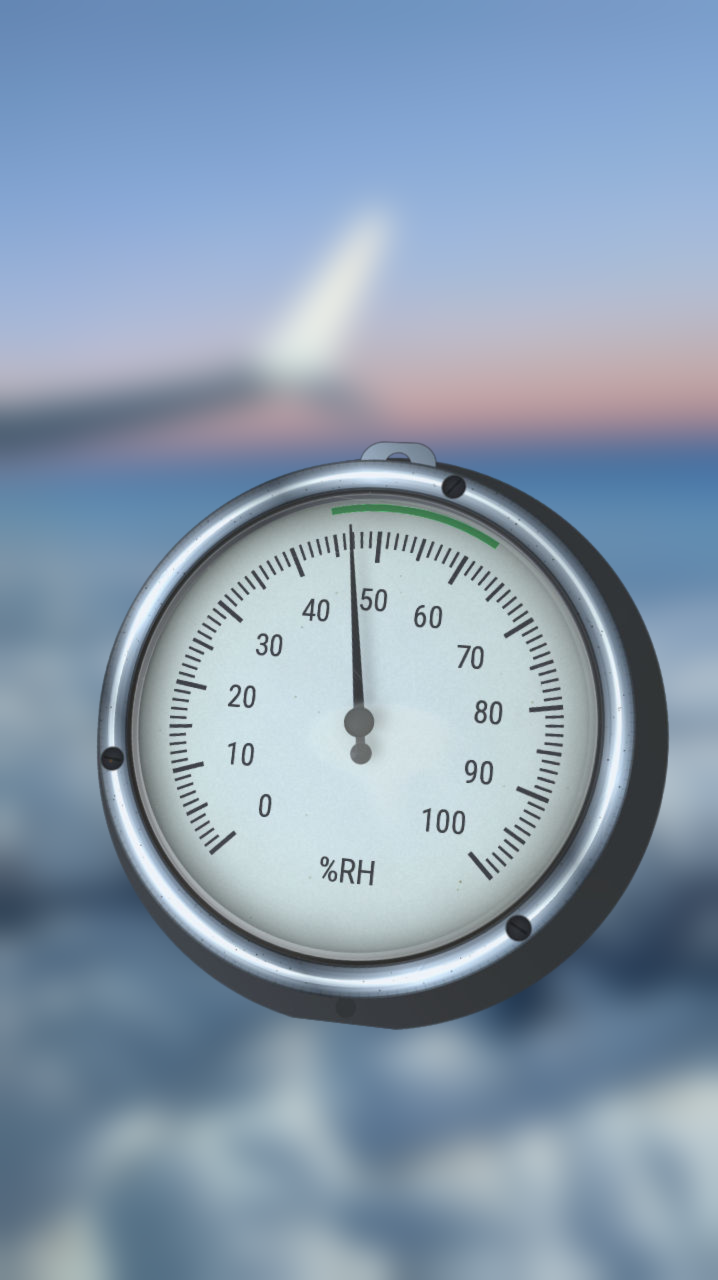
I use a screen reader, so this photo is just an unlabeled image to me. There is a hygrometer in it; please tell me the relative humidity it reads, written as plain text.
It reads 47 %
